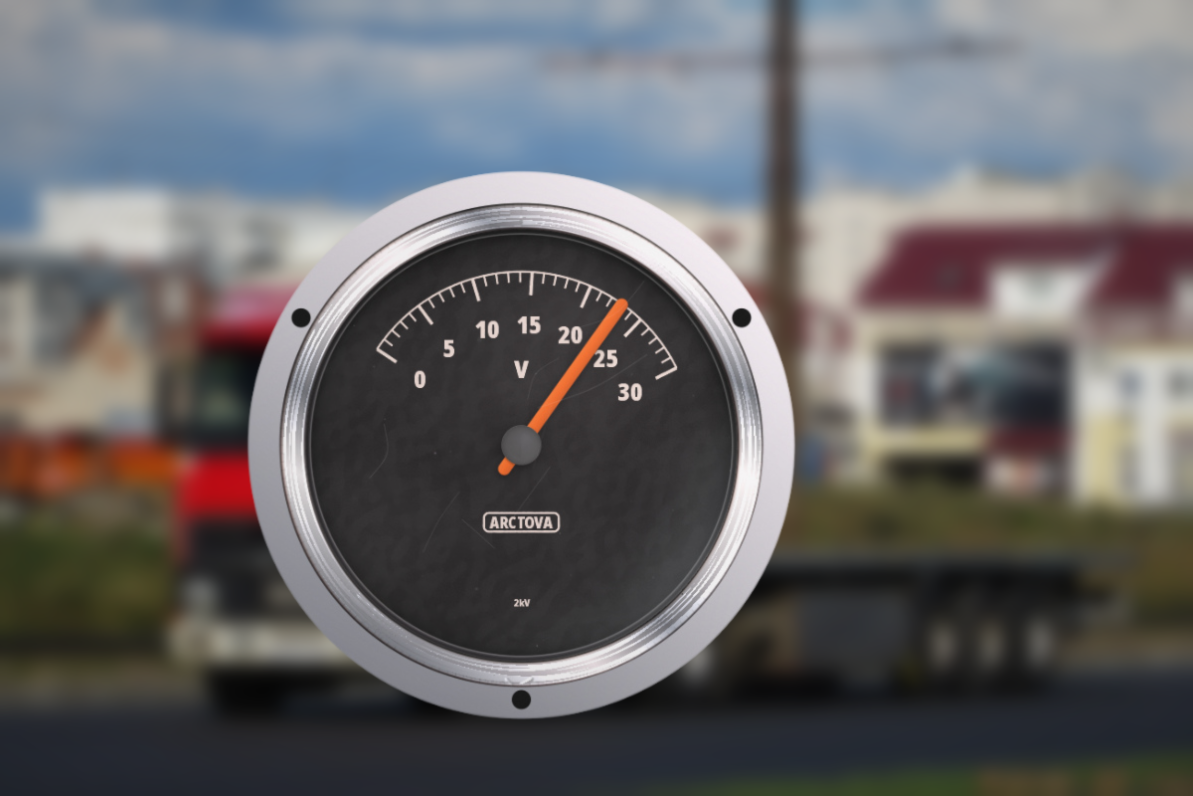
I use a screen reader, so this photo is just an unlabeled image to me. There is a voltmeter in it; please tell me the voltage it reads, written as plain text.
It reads 23 V
